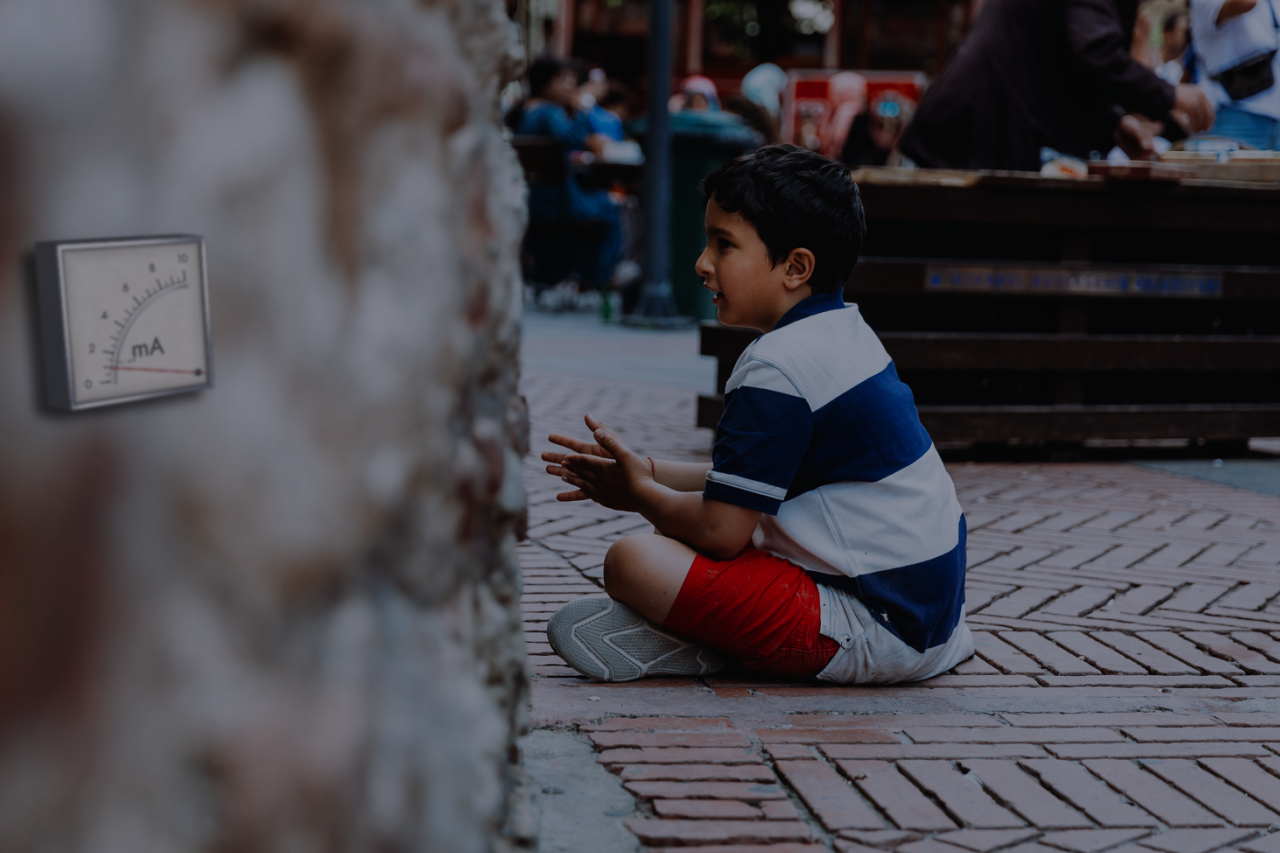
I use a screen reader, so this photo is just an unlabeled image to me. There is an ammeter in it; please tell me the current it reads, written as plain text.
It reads 1 mA
